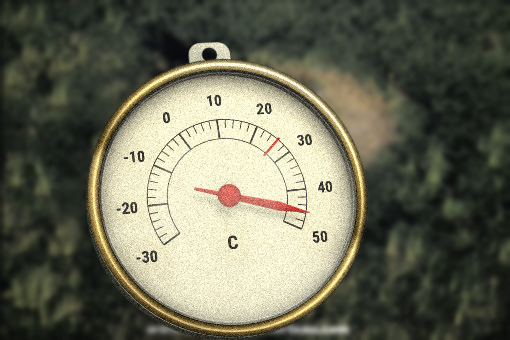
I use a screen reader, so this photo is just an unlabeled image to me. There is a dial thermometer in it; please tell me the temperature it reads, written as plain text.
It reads 46 °C
